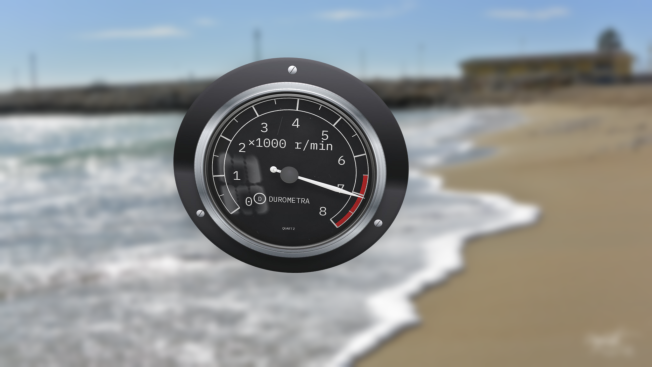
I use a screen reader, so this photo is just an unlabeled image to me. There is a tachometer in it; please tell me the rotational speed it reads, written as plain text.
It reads 7000 rpm
